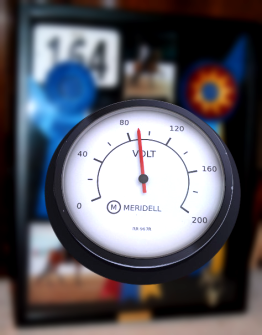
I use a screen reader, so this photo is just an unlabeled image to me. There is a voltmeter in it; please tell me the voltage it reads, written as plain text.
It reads 90 V
